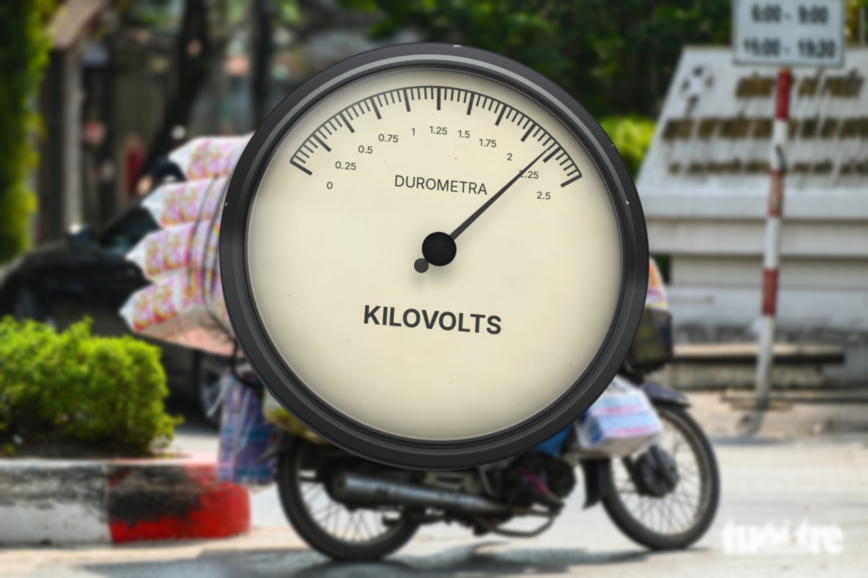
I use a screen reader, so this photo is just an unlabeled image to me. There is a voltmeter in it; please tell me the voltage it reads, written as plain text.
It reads 2.2 kV
